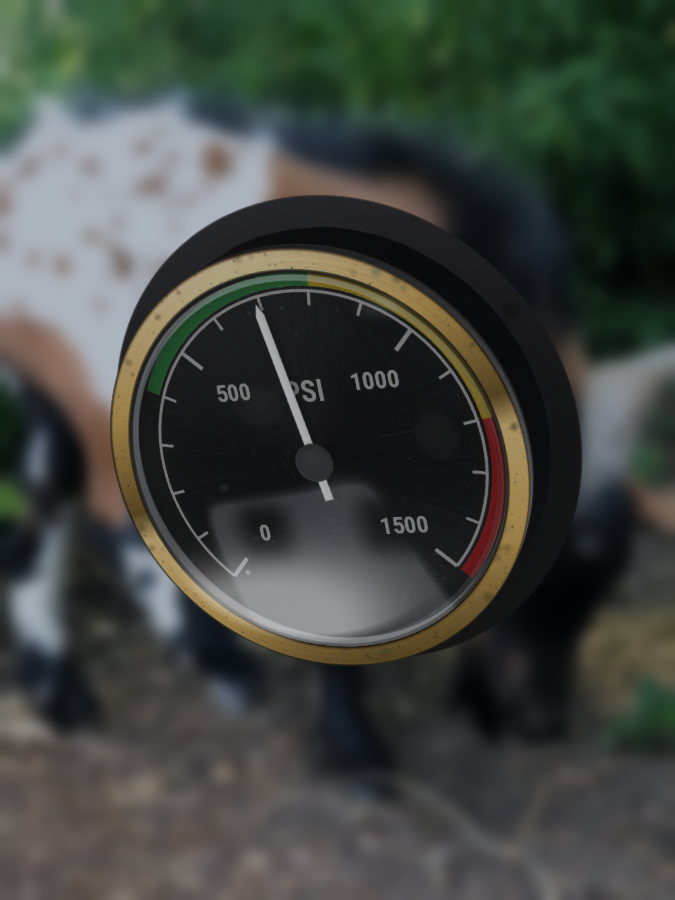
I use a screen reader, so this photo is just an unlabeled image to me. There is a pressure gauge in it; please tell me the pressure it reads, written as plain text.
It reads 700 psi
